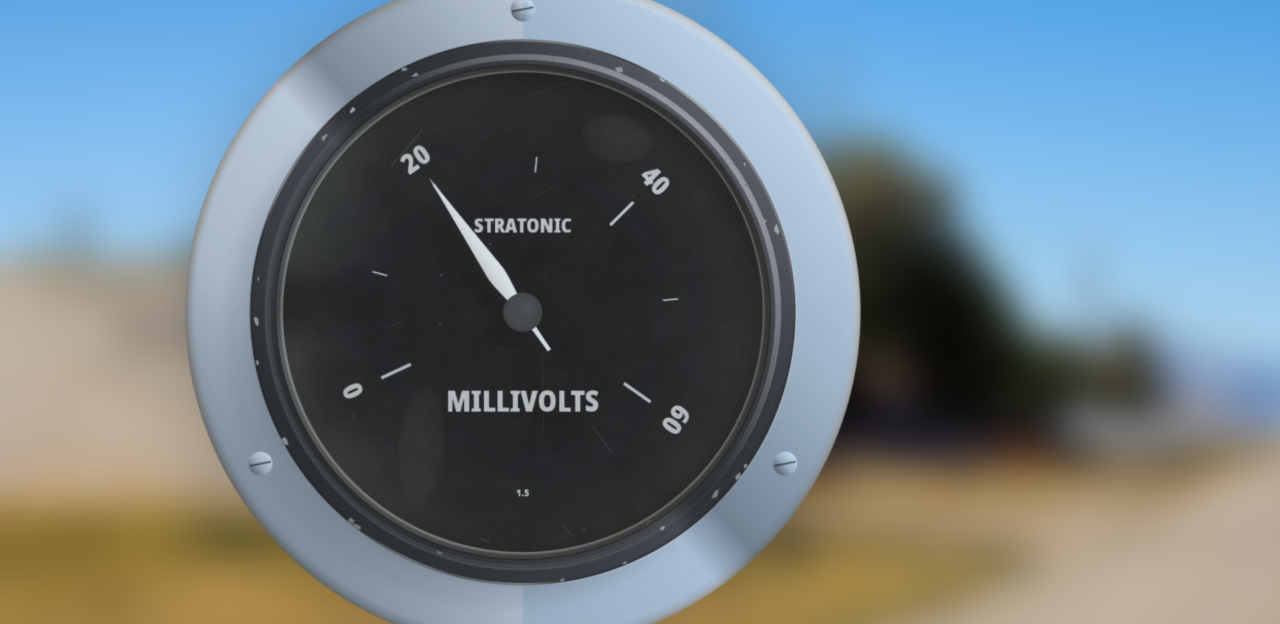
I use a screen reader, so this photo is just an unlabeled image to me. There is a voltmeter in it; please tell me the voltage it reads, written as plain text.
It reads 20 mV
